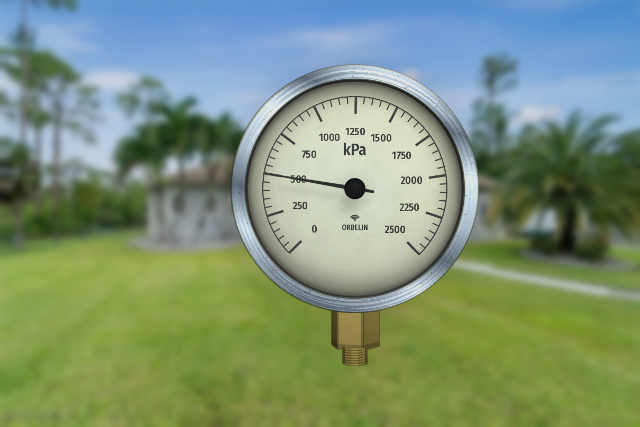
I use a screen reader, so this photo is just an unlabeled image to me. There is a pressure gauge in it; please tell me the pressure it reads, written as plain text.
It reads 500 kPa
